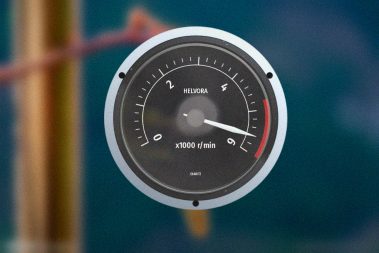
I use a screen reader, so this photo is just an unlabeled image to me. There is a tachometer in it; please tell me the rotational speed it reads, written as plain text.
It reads 5600 rpm
